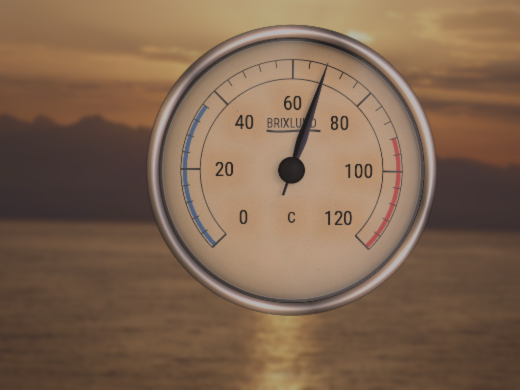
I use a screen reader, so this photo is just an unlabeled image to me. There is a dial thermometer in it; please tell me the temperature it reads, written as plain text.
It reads 68 °C
